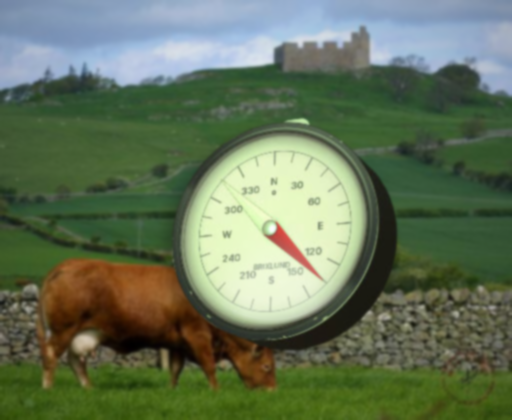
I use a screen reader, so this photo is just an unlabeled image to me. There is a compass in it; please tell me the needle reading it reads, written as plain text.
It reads 135 °
